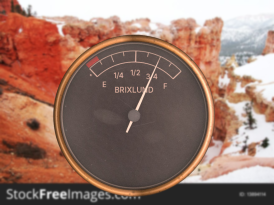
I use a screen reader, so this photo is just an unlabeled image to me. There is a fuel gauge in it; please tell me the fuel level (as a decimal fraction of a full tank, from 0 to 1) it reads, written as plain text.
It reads 0.75
